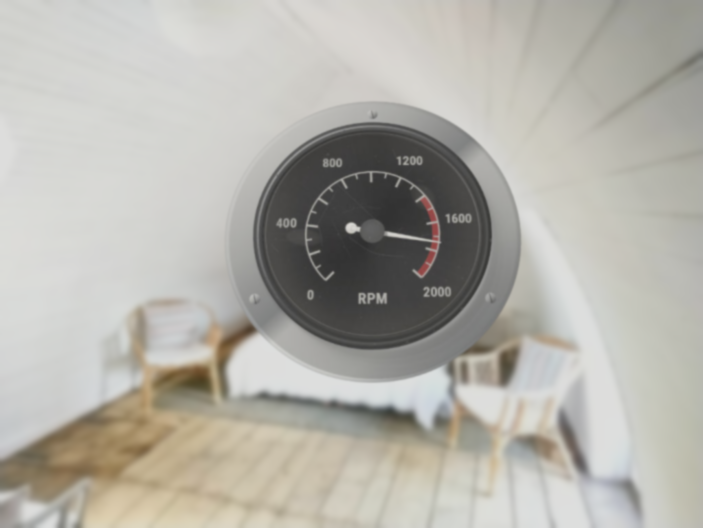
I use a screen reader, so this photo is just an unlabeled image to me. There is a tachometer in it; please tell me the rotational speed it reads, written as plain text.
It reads 1750 rpm
